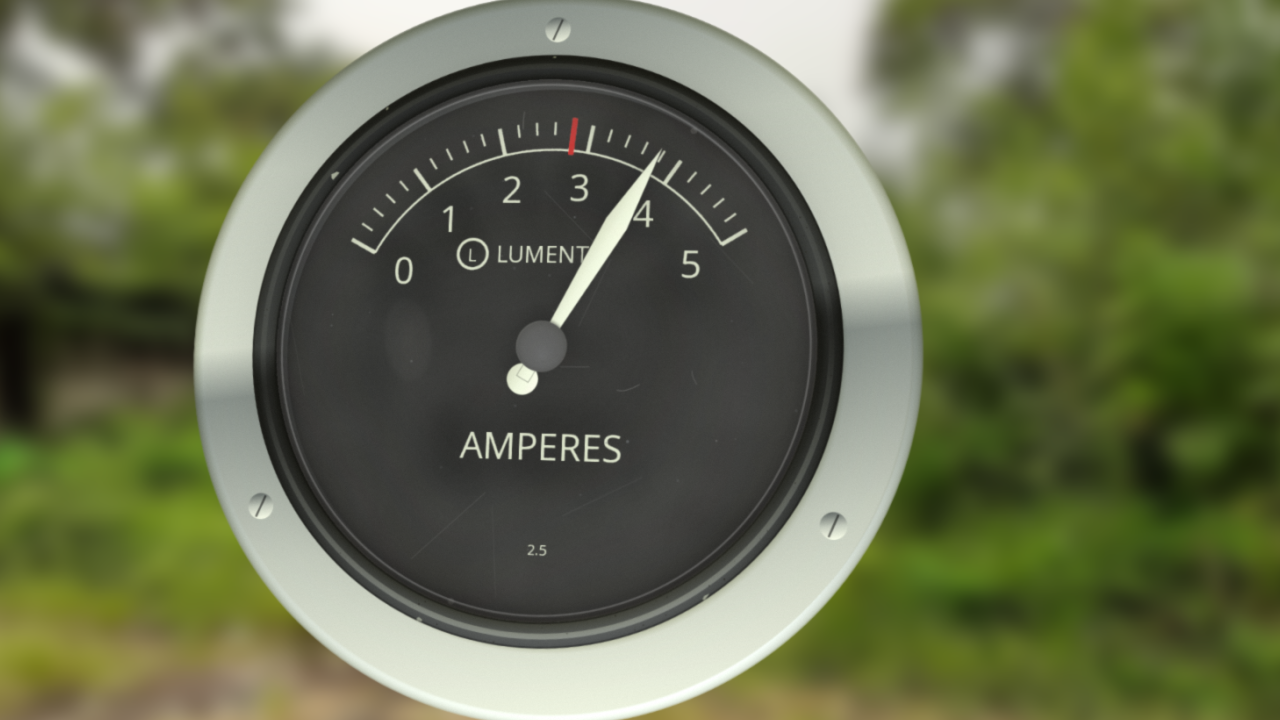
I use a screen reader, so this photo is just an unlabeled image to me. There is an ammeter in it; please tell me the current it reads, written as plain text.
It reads 3.8 A
